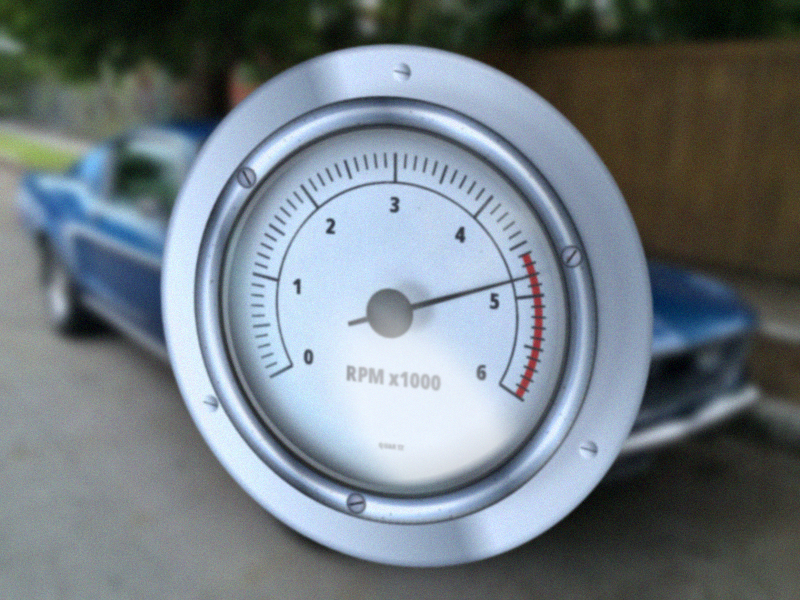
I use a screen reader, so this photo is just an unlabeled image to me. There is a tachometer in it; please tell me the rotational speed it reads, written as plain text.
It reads 4800 rpm
